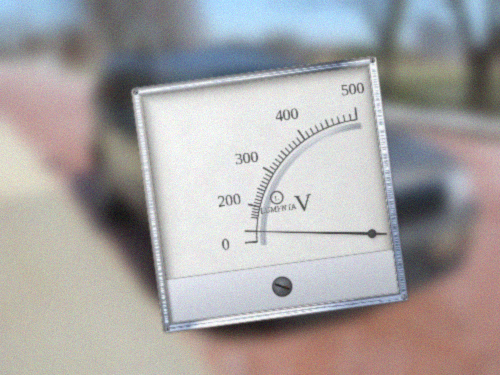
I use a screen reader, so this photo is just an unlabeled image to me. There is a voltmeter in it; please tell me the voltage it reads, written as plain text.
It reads 100 V
